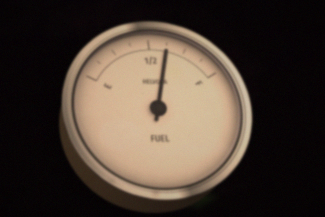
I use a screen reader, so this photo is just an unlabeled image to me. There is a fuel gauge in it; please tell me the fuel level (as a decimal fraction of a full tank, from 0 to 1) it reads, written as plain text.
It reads 0.625
